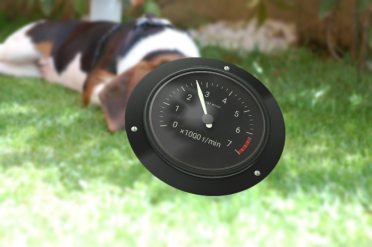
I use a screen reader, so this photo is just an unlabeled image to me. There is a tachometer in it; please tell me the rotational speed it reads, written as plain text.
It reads 2600 rpm
